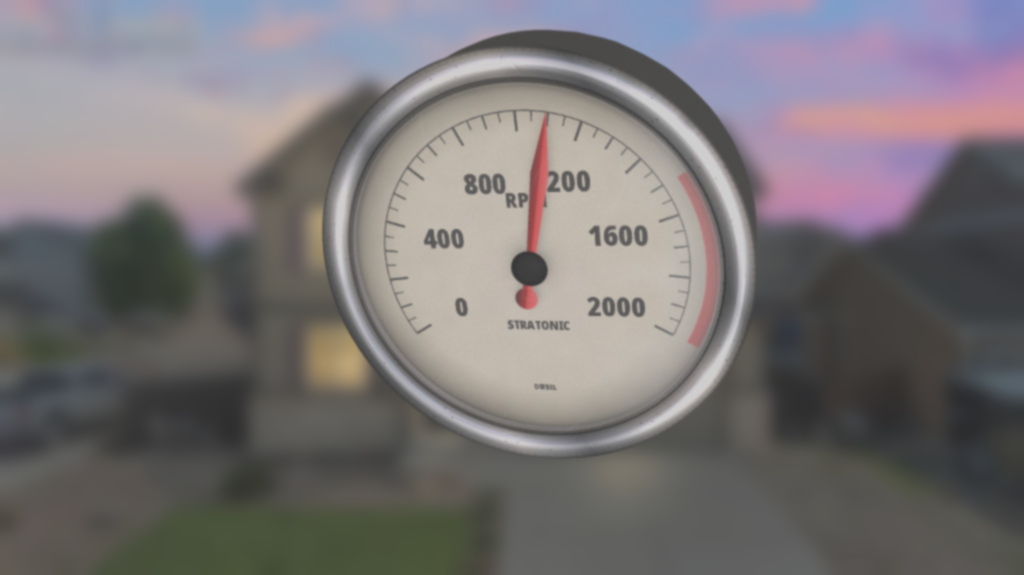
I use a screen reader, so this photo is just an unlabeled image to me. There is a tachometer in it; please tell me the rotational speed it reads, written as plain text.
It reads 1100 rpm
